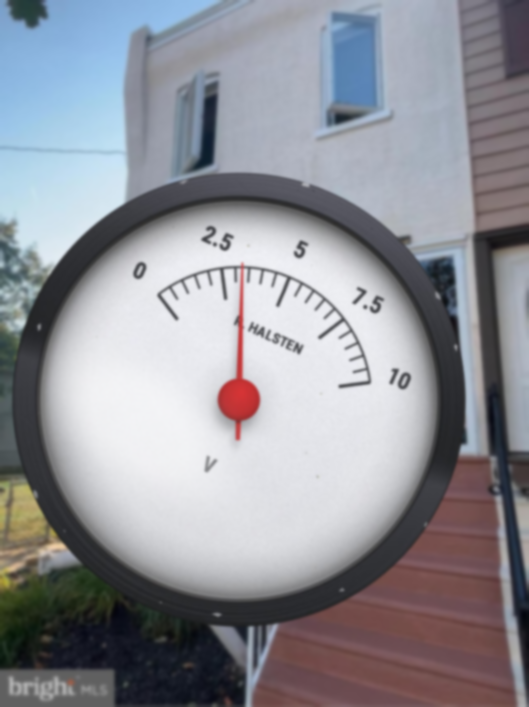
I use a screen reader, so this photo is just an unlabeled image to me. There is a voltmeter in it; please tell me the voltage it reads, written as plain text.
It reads 3.25 V
